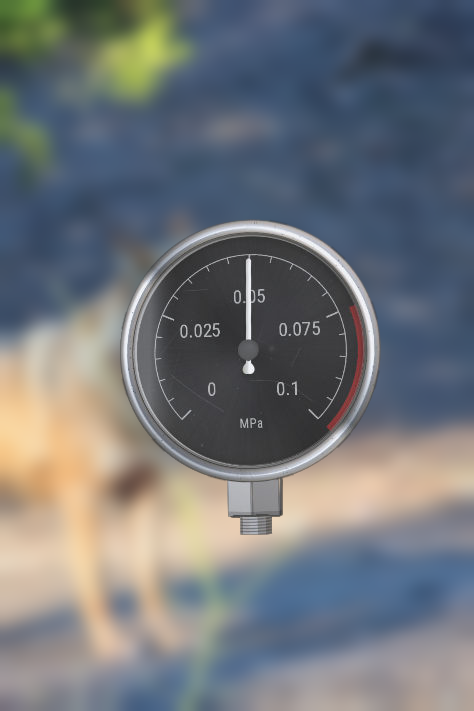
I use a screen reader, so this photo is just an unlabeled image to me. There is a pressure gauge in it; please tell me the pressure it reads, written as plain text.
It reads 0.05 MPa
